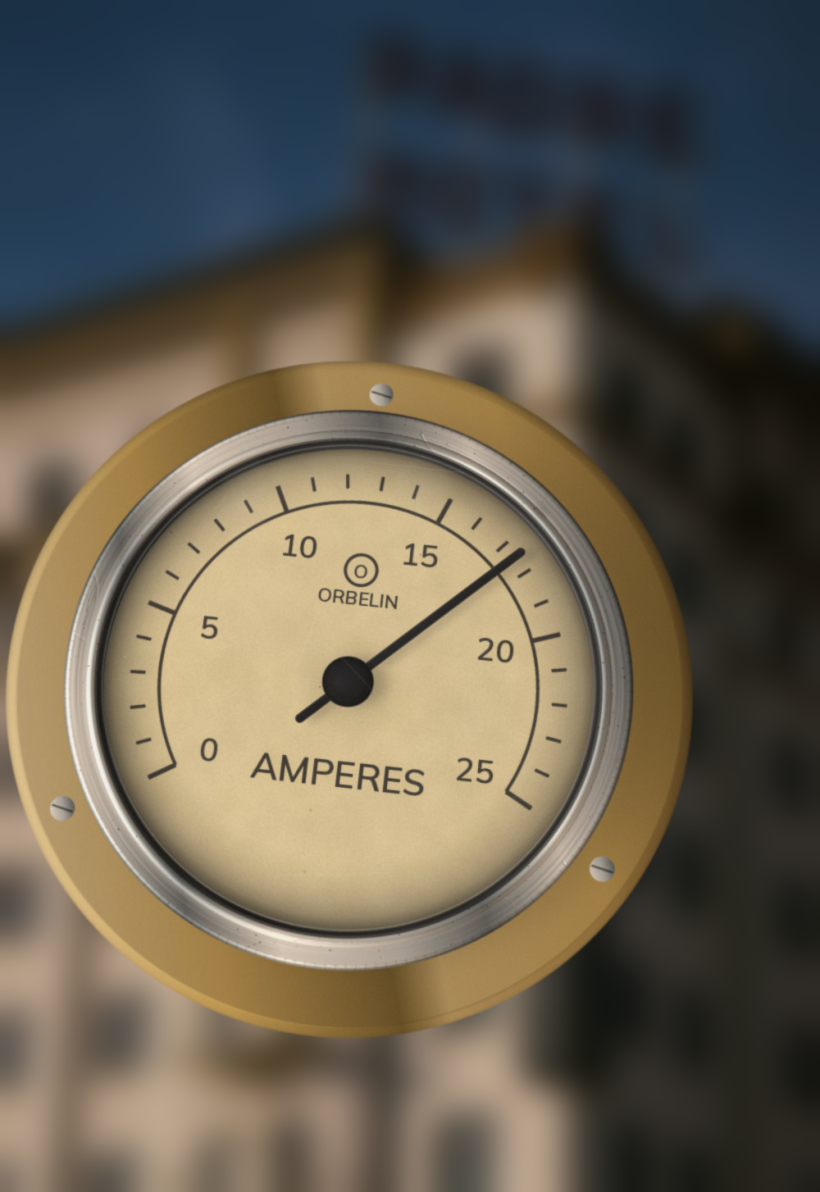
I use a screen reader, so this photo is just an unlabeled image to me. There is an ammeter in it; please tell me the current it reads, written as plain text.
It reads 17.5 A
